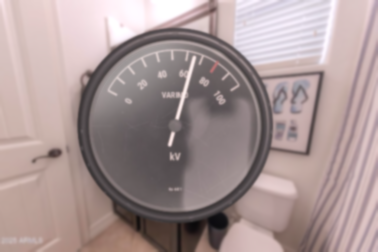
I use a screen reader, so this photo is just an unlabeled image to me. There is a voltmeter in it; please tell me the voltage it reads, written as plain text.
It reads 65 kV
